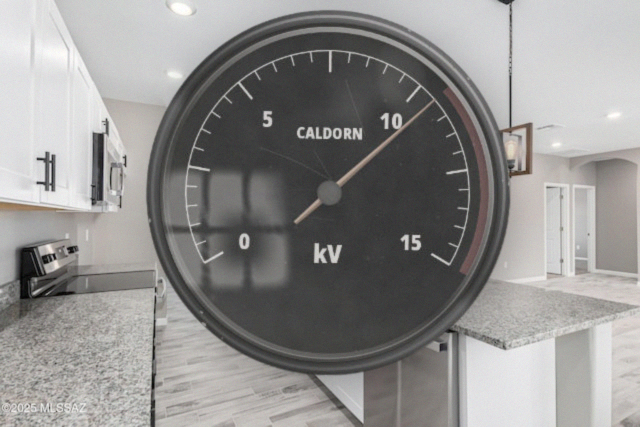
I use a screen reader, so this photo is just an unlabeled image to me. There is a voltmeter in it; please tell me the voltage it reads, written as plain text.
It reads 10.5 kV
